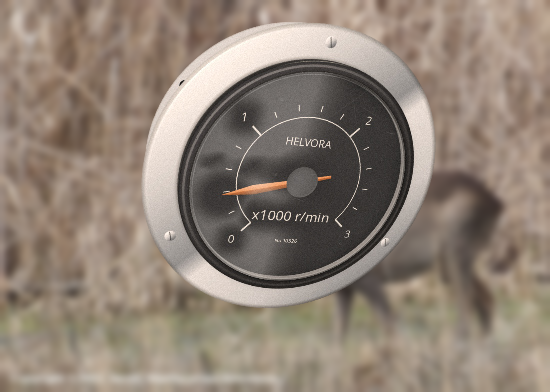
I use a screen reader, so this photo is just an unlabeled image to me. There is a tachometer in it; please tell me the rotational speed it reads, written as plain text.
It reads 400 rpm
